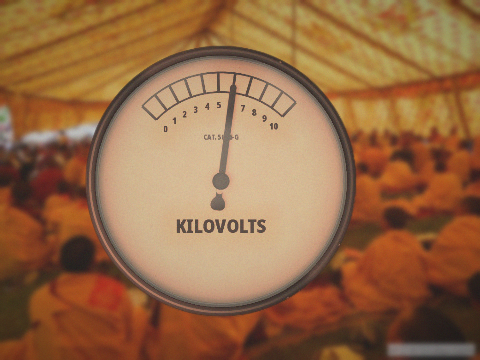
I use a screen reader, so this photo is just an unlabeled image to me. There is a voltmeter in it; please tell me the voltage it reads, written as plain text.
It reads 6 kV
